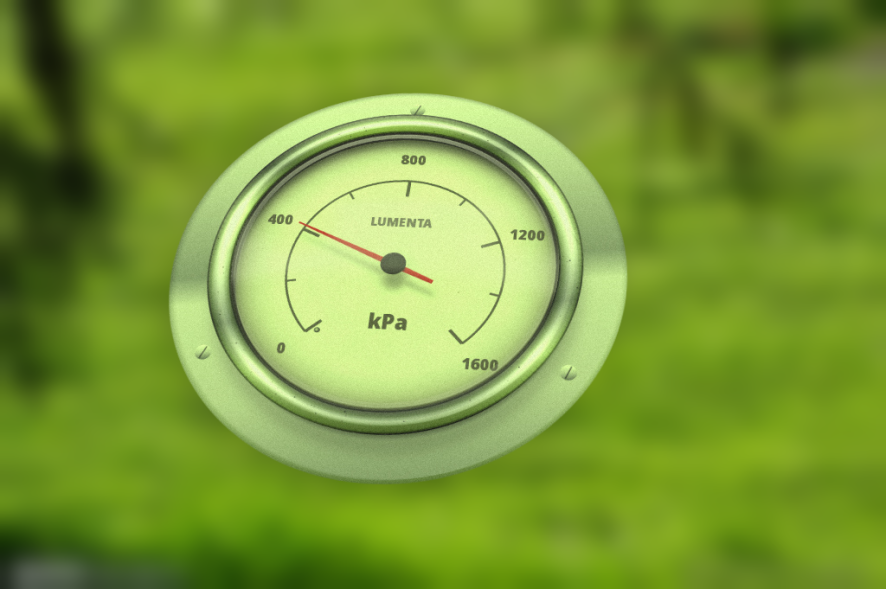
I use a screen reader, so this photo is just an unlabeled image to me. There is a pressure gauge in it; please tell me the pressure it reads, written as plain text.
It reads 400 kPa
